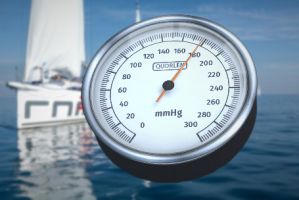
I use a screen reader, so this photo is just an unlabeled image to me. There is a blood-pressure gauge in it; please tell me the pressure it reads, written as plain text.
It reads 180 mmHg
